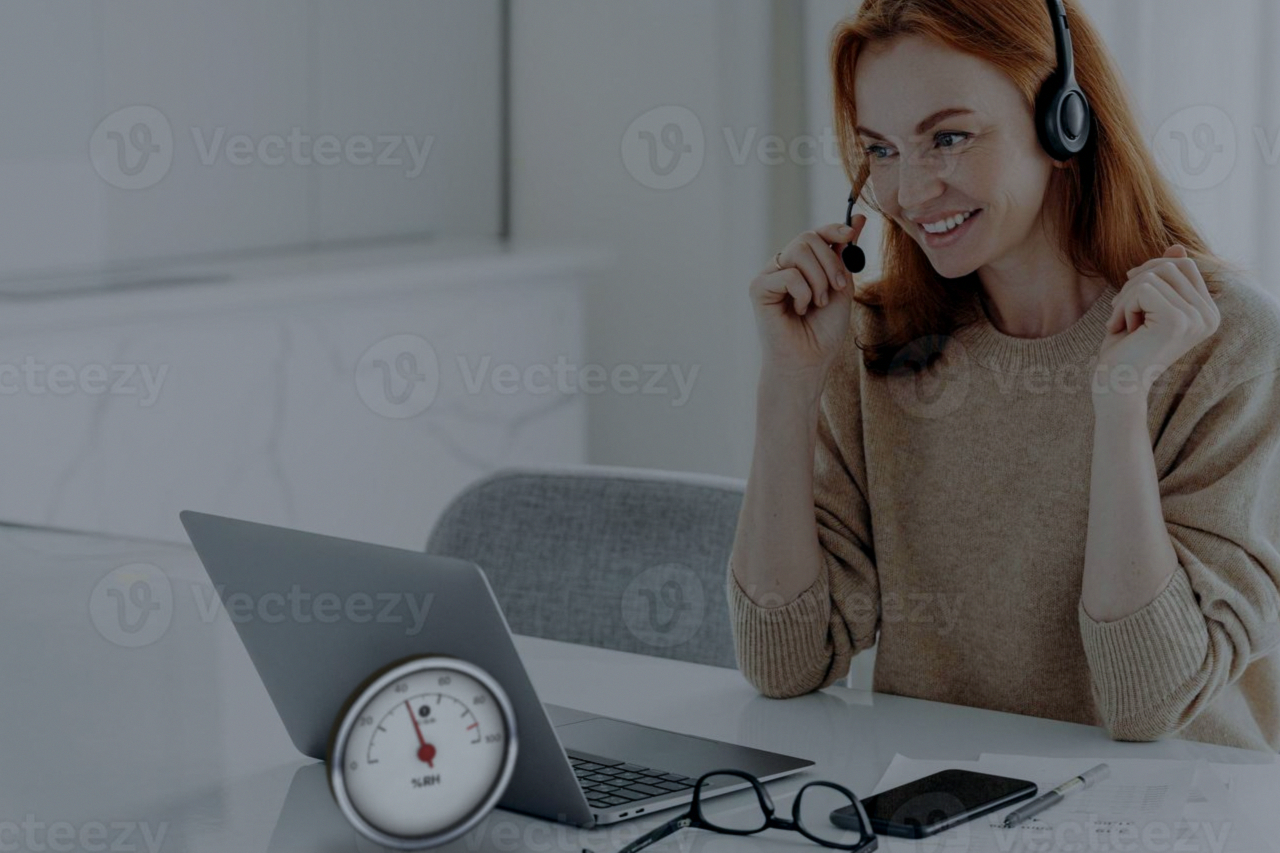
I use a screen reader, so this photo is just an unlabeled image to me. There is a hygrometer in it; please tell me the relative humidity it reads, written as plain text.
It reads 40 %
